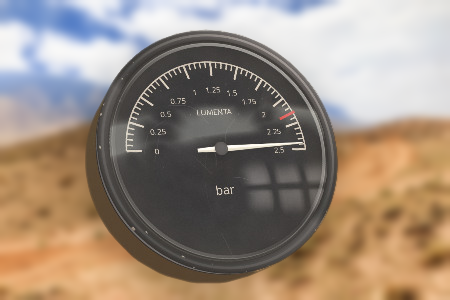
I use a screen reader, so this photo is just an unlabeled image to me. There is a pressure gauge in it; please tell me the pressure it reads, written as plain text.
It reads 2.45 bar
